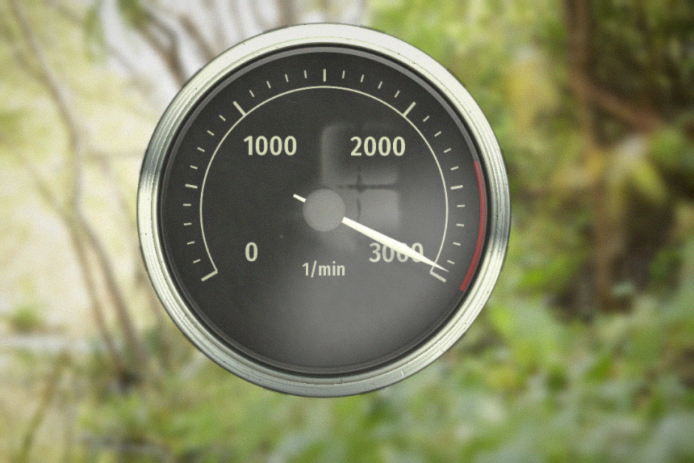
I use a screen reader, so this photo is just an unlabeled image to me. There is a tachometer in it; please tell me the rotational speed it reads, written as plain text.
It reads 2950 rpm
